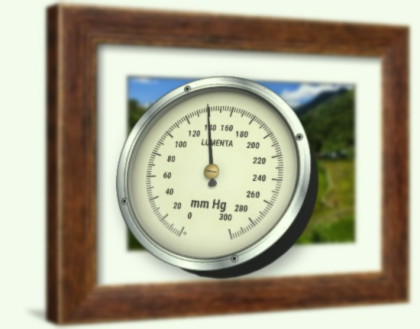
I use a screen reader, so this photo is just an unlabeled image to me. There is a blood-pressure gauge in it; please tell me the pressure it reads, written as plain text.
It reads 140 mmHg
